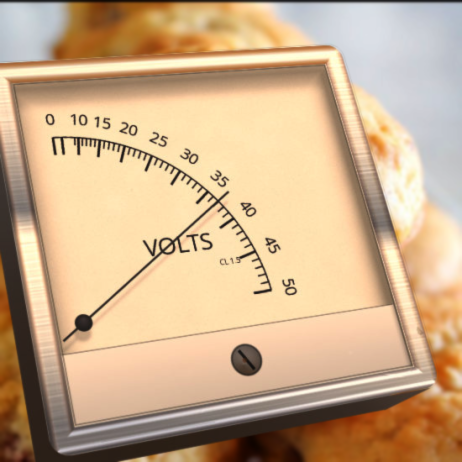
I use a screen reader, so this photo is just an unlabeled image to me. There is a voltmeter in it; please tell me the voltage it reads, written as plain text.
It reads 37 V
